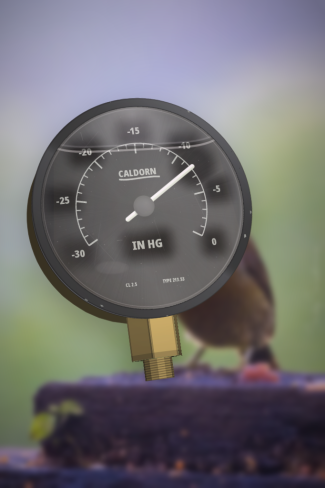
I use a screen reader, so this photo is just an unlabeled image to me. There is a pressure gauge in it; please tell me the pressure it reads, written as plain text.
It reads -8 inHg
